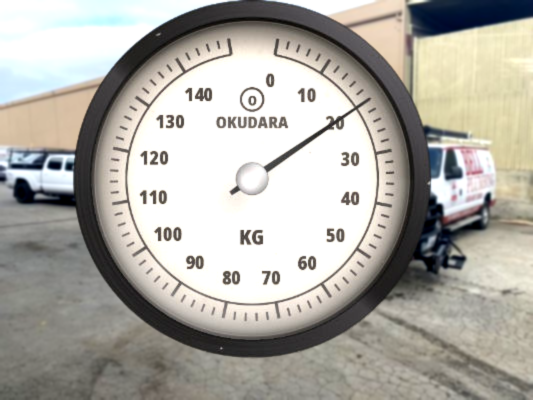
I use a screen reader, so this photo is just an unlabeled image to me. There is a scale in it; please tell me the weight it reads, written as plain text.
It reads 20 kg
